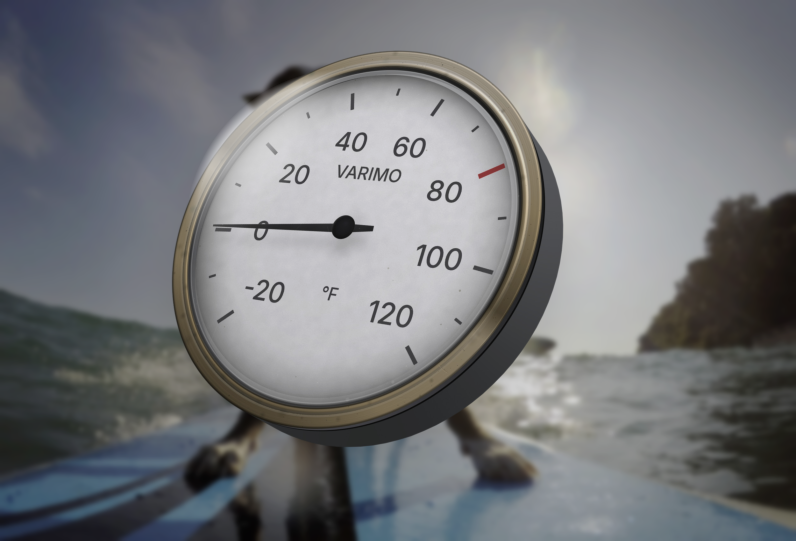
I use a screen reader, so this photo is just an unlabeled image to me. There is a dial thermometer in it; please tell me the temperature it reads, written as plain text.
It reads 0 °F
